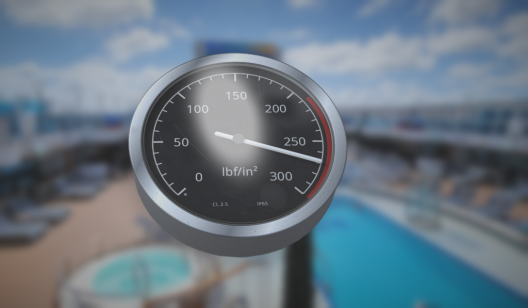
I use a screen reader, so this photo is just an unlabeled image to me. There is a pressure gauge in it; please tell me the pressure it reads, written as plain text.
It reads 270 psi
